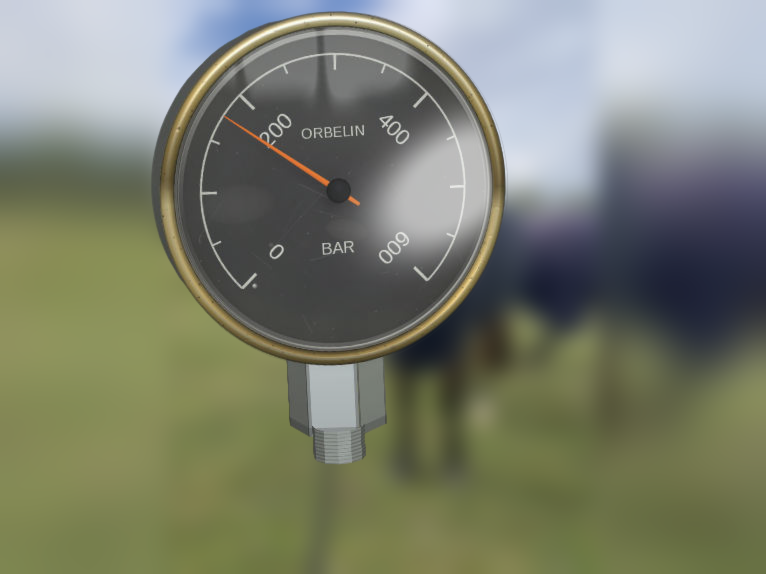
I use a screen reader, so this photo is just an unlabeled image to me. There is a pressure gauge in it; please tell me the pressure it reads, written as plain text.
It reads 175 bar
